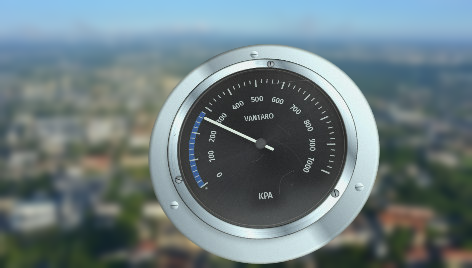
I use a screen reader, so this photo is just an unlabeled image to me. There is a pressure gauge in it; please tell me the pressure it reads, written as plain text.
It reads 260 kPa
